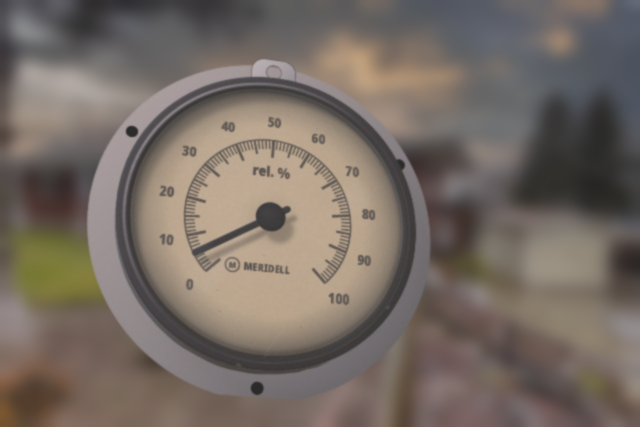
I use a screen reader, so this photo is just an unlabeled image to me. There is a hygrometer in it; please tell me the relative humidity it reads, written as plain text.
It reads 5 %
